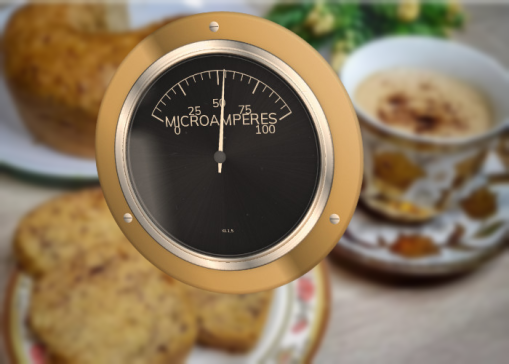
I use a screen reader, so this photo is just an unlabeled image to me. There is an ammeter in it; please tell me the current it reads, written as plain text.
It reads 55 µA
